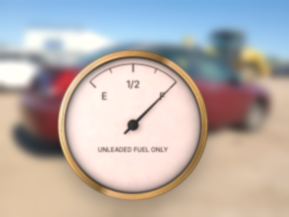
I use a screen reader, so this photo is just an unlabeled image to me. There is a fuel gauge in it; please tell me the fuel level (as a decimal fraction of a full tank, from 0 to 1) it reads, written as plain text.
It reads 1
